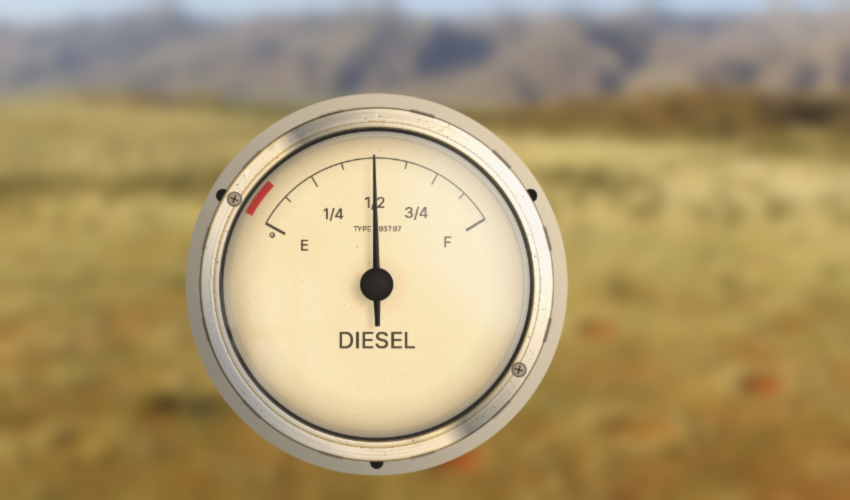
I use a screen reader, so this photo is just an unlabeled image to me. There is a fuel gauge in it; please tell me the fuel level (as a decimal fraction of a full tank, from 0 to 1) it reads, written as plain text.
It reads 0.5
